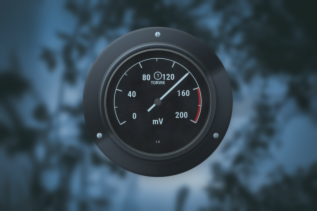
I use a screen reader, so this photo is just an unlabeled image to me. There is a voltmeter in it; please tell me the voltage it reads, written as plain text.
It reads 140 mV
